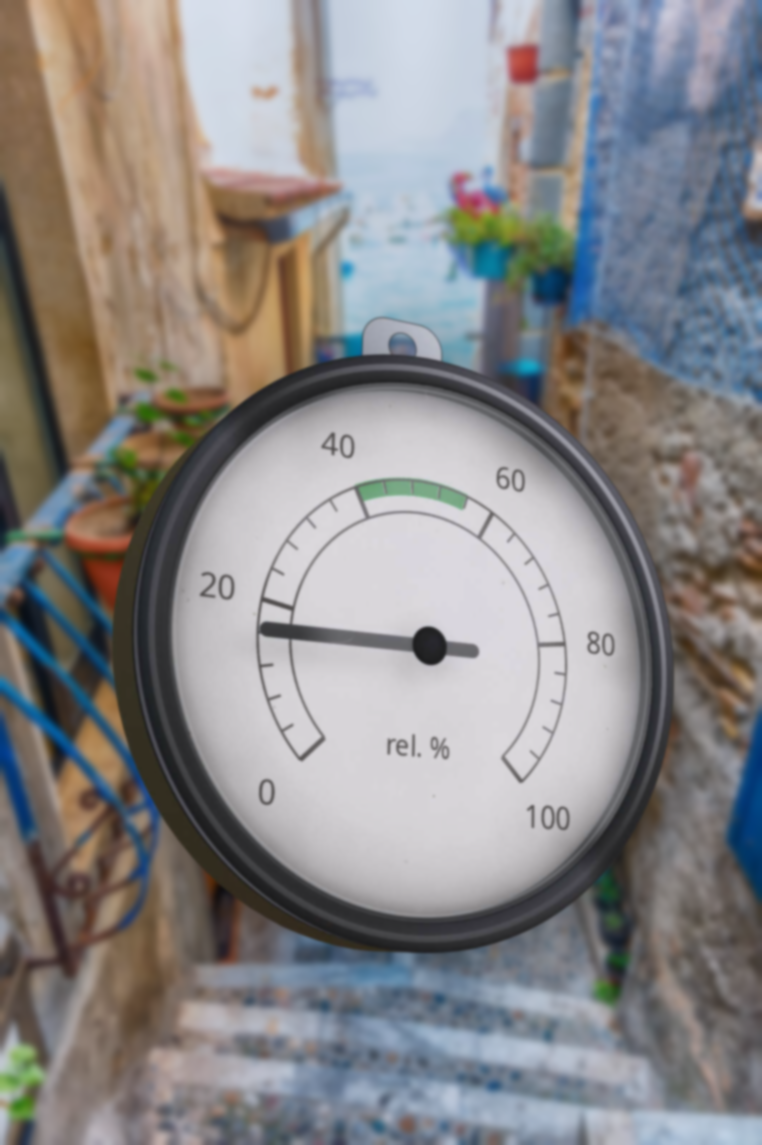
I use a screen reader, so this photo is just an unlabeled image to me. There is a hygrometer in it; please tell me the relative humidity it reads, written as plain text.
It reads 16 %
